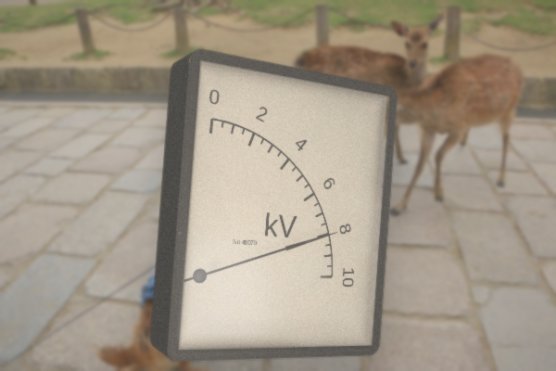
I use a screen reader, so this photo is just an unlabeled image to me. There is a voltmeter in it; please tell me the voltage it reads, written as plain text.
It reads 8 kV
